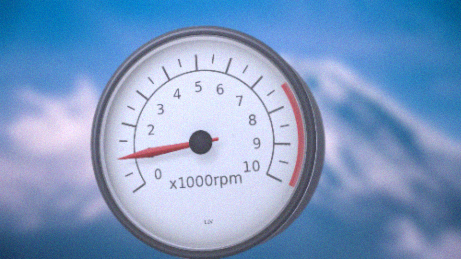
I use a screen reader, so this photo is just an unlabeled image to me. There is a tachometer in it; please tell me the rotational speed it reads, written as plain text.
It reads 1000 rpm
